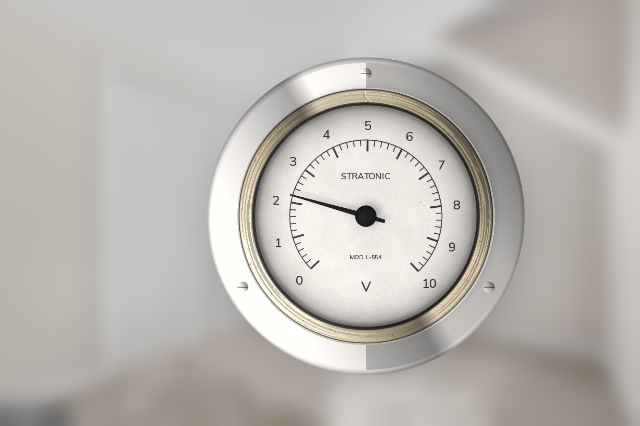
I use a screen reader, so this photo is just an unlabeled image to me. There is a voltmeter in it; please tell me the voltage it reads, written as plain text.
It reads 2.2 V
